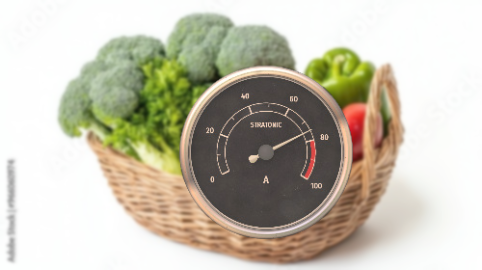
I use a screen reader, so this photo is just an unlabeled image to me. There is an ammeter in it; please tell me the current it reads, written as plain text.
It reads 75 A
